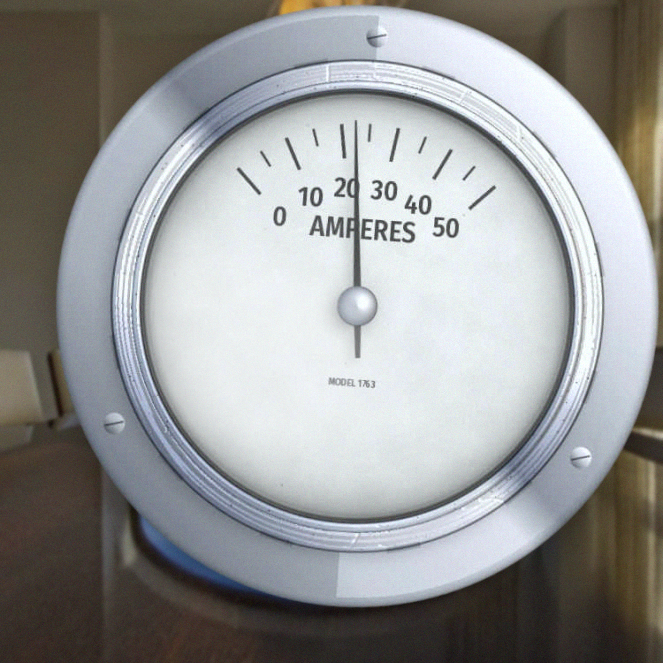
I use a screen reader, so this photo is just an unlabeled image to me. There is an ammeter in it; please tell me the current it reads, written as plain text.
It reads 22.5 A
